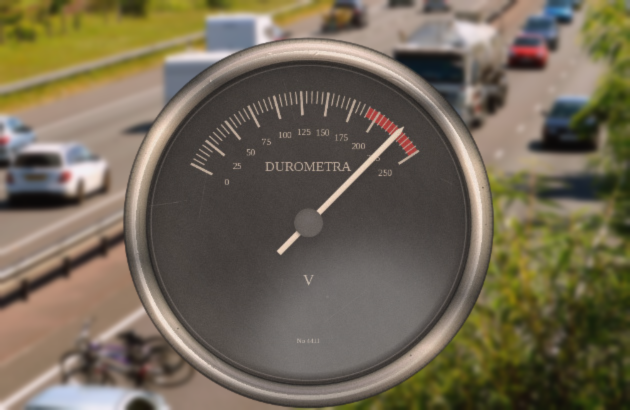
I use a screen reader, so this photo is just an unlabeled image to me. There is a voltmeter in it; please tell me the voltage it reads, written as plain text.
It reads 225 V
